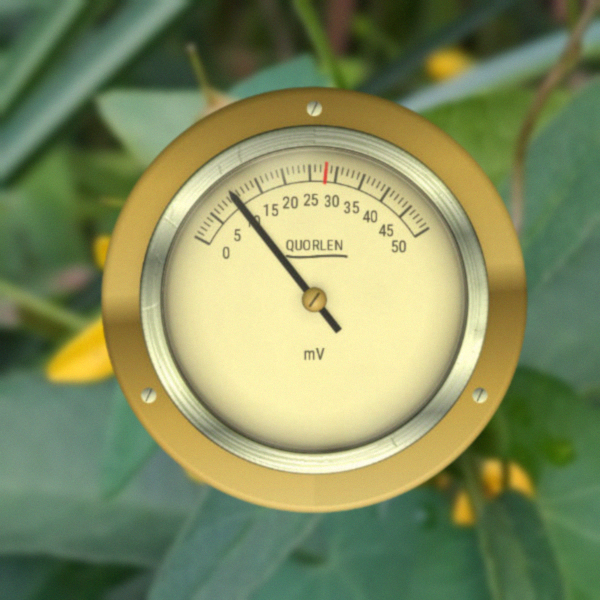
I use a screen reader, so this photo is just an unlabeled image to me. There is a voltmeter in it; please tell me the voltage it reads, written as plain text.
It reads 10 mV
